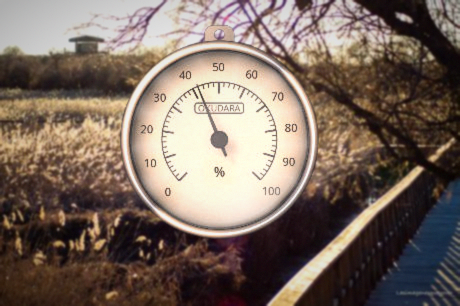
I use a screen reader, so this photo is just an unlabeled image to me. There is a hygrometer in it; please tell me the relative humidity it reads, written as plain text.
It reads 42 %
